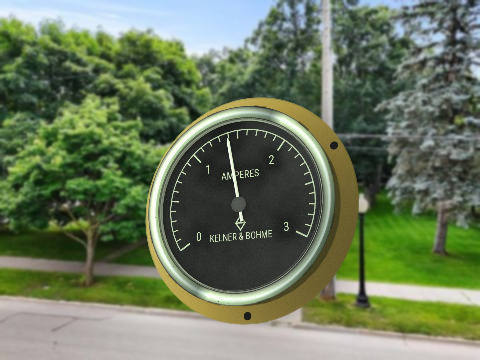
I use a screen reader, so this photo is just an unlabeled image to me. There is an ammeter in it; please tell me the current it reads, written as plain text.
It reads 1.4 A
